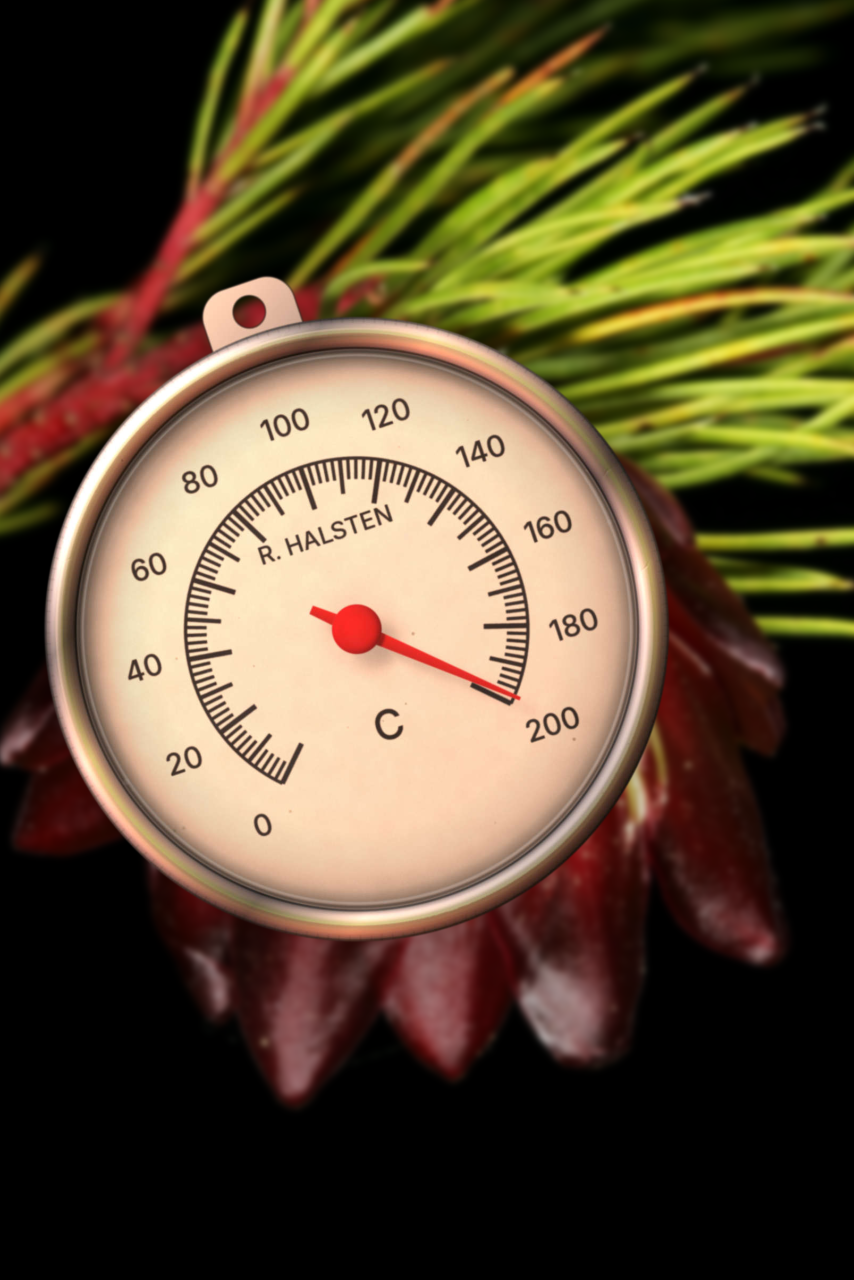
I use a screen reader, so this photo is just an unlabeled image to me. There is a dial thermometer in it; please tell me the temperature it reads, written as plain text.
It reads 198 °C
